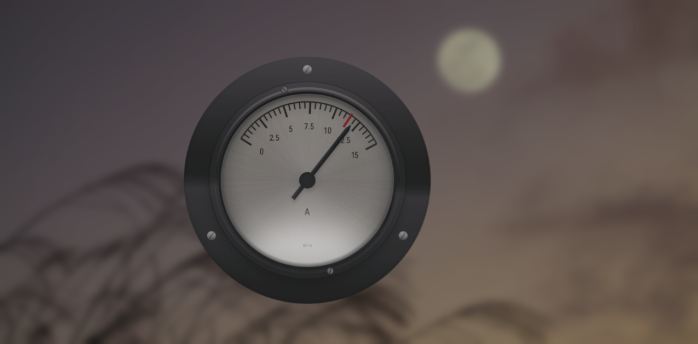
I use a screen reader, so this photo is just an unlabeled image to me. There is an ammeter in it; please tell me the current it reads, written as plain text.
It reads 12 A
